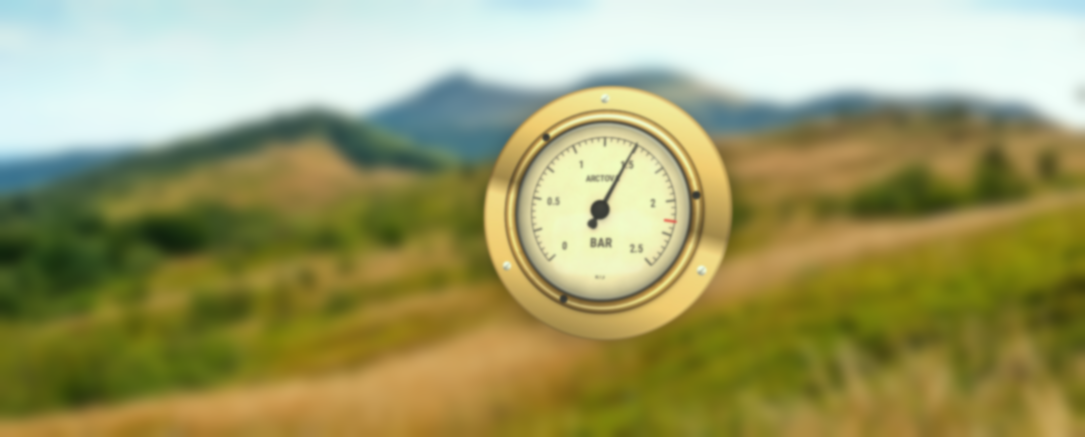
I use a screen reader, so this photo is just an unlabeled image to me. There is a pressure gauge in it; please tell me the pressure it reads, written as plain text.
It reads 1.5 bar
